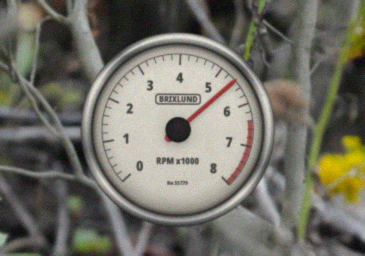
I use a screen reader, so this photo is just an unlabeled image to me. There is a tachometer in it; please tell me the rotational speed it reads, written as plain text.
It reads 5400 rpm
